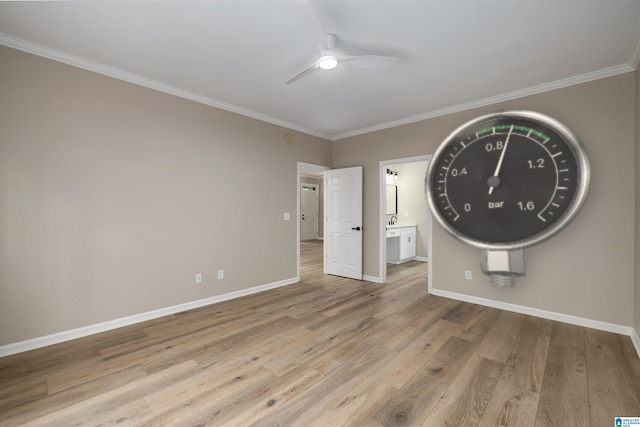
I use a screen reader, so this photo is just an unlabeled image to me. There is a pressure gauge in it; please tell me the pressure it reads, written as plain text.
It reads 0.9 bar
